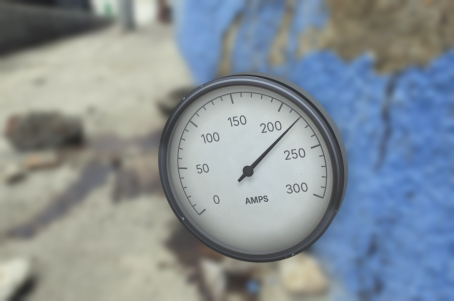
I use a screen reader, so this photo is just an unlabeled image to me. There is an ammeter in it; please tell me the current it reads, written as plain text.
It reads 220 A
